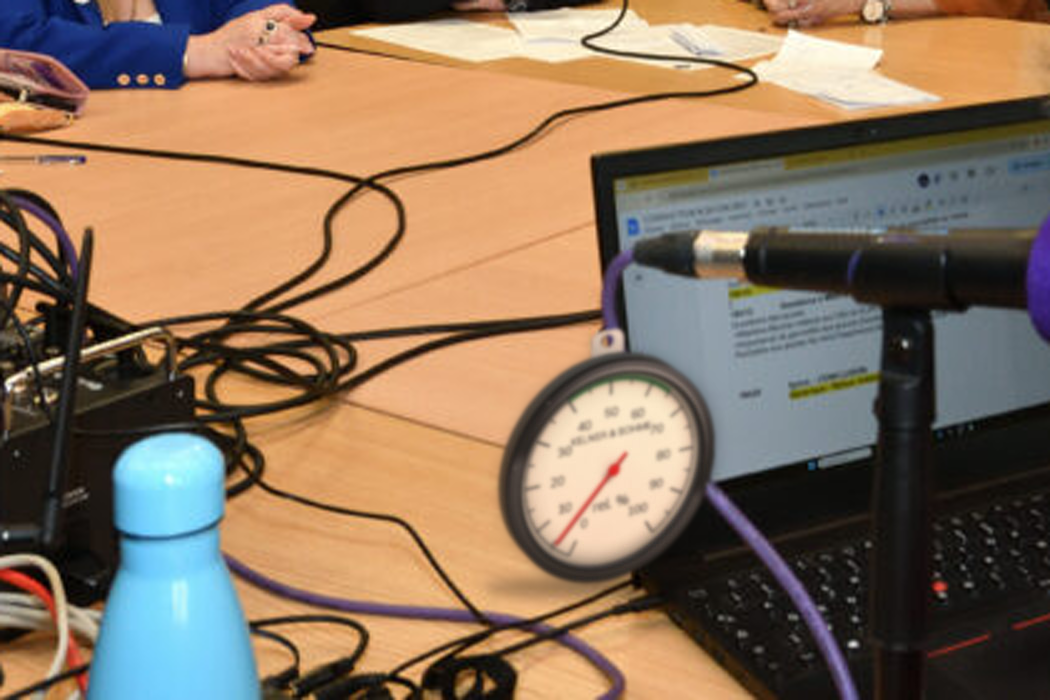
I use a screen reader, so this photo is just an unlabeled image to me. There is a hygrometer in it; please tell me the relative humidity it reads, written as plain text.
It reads 5 %
